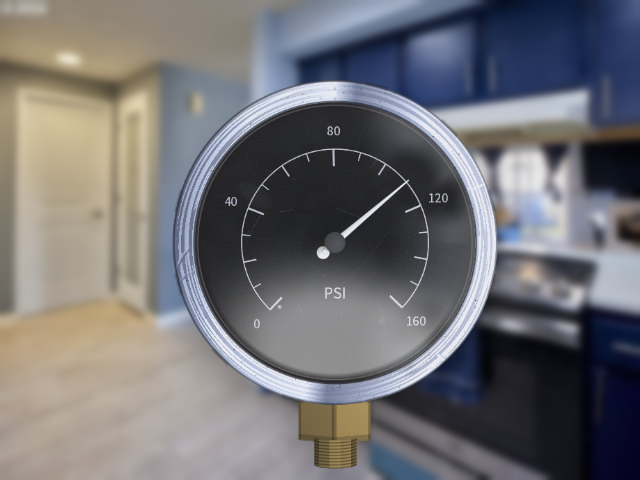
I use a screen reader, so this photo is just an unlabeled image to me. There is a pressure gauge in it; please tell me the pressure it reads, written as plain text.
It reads 110 psi
